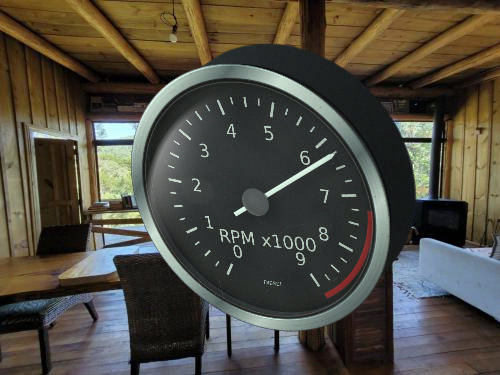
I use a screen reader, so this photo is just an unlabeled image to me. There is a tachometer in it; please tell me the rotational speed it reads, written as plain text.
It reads 6250 rpm
